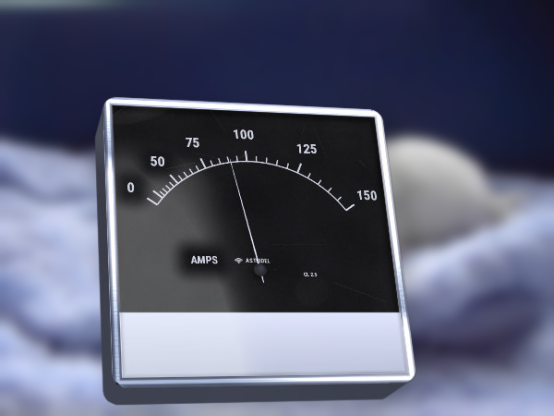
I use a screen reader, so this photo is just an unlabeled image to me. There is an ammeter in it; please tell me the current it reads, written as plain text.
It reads 90 A
